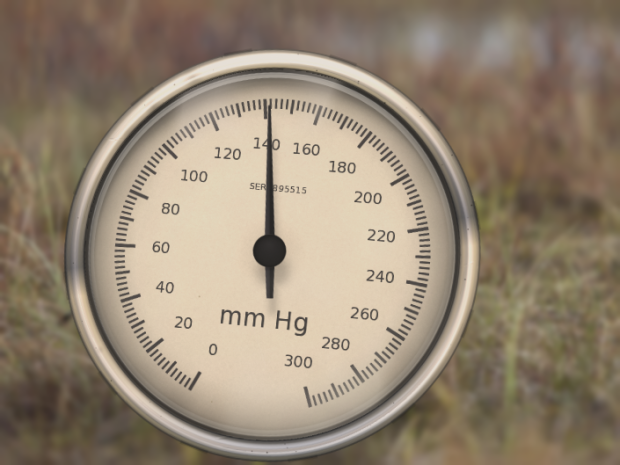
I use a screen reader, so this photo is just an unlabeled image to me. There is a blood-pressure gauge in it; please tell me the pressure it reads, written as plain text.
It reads 142 mmHg
